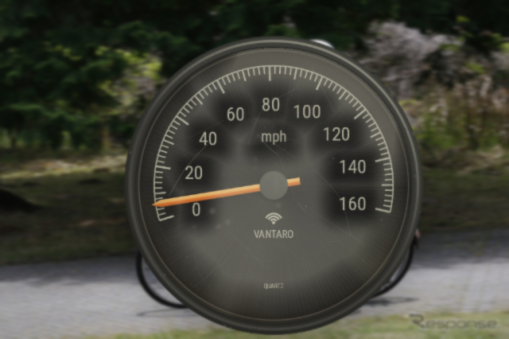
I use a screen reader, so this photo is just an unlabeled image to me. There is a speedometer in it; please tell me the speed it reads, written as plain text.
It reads 6 mph
